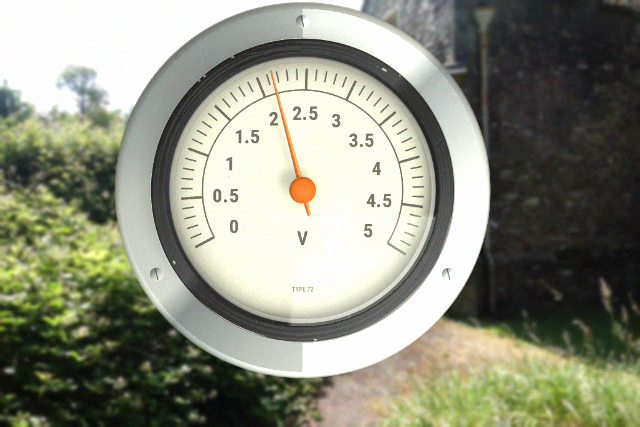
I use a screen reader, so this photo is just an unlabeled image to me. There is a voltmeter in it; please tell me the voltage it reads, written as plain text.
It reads 2.15 V
